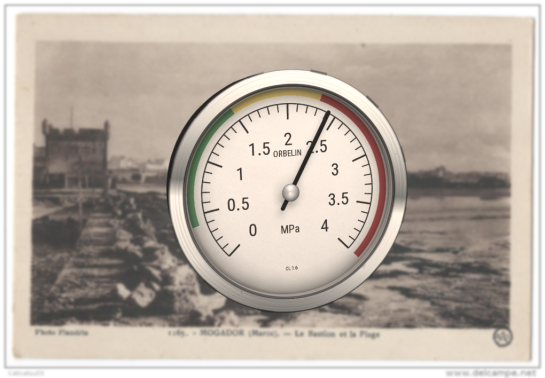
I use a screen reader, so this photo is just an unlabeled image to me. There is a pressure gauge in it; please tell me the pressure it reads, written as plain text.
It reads 2.4 MPa
